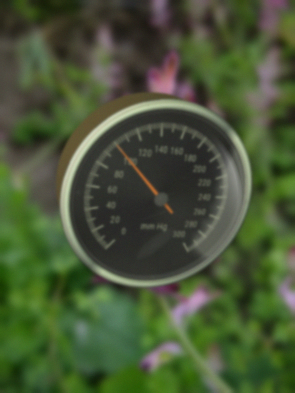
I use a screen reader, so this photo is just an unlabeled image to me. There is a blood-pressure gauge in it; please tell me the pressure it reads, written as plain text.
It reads 100 mmHg
